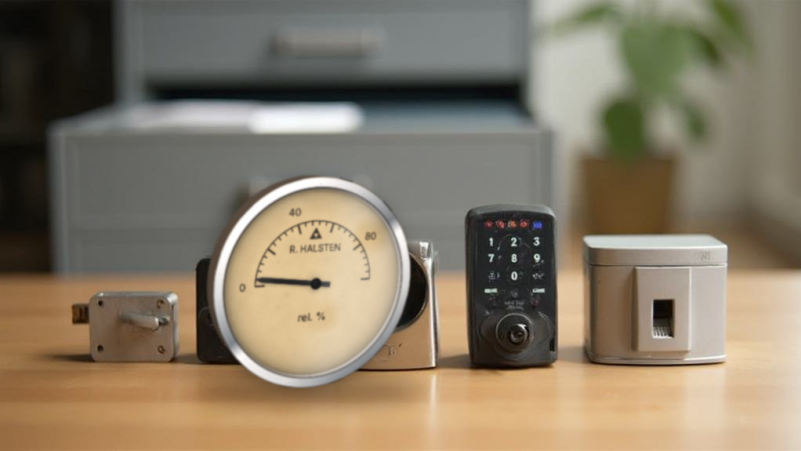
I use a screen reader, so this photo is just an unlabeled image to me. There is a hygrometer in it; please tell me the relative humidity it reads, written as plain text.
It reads 4 %
